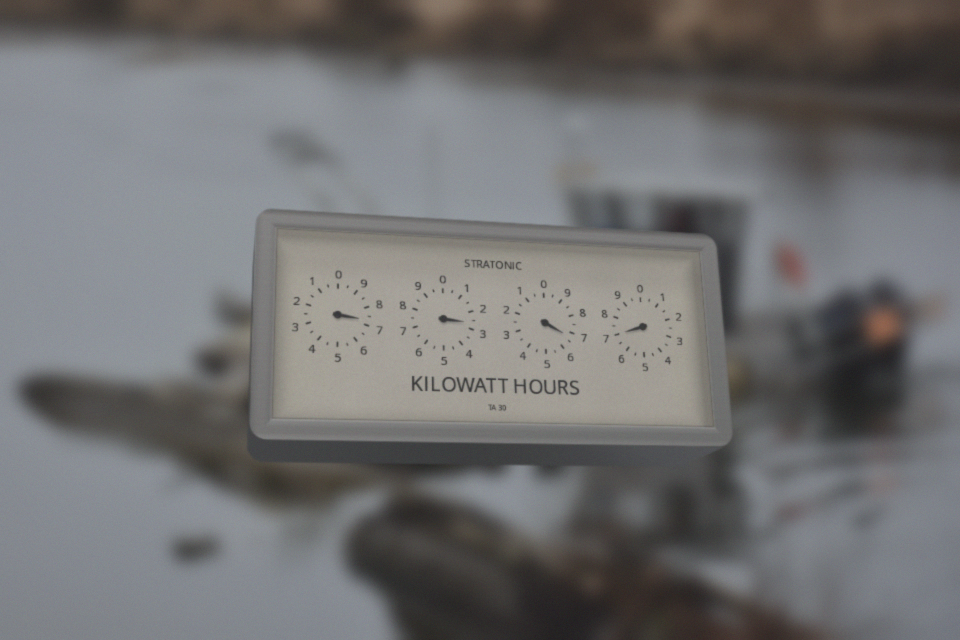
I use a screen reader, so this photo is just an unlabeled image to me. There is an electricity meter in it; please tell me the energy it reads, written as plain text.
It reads 7267 kWh
